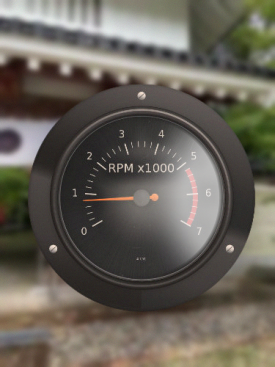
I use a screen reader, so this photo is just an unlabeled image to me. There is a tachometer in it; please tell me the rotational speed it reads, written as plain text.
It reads 800 rpm
